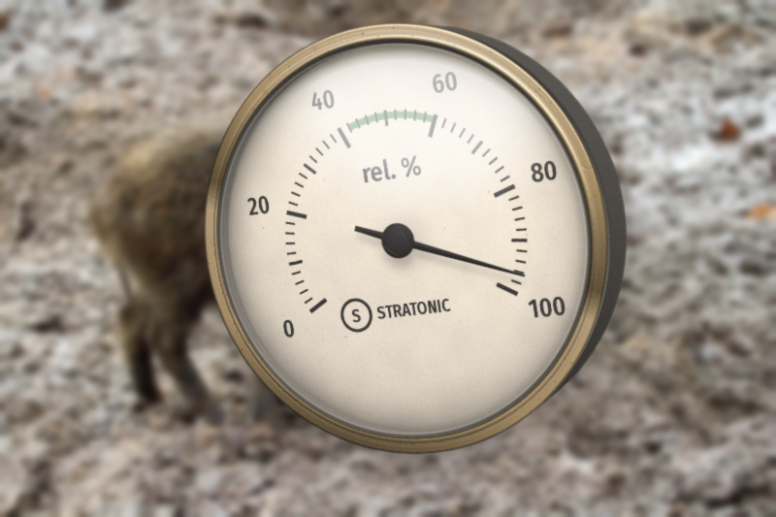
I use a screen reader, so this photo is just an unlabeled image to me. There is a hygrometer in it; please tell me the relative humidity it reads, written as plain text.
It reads 96 %
